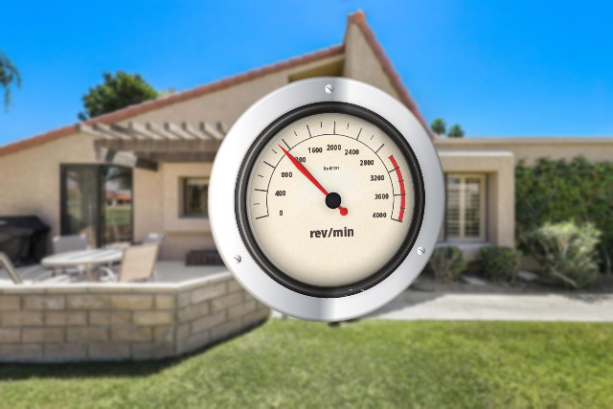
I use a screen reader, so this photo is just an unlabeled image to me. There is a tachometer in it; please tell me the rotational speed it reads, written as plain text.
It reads 1100 rpm
